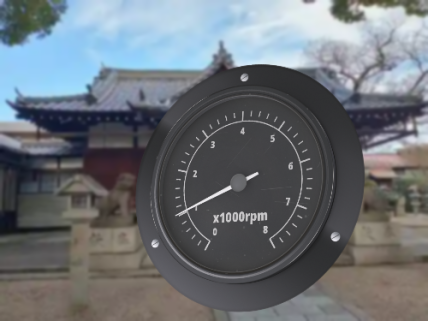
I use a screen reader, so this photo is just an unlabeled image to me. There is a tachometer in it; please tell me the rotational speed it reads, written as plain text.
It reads 1000 rpm
